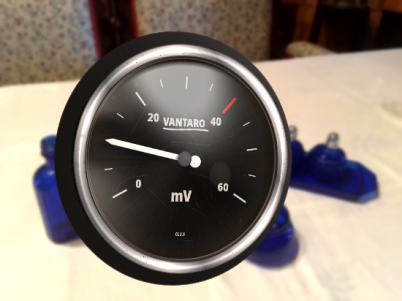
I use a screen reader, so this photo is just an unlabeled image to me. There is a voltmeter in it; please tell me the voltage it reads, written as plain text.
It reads 10 mV
